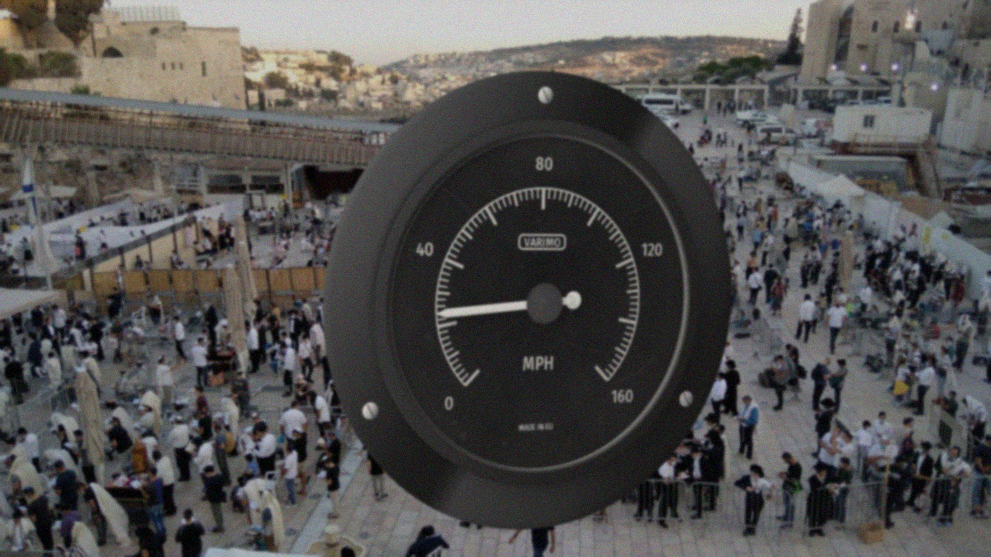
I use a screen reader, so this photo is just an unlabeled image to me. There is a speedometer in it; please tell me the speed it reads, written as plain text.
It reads 24 mph
